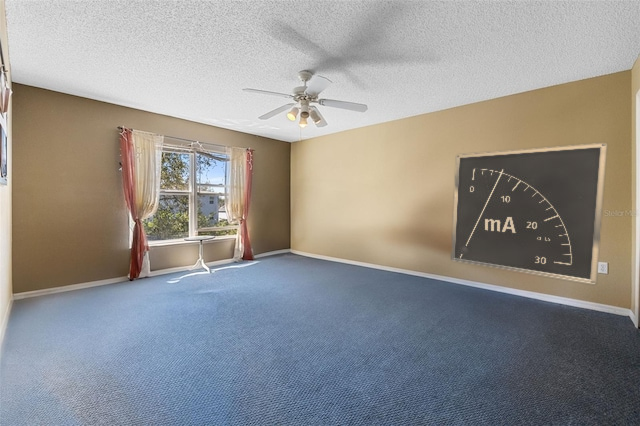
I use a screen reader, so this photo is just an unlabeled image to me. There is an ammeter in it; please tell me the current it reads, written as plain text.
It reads 6 mA
